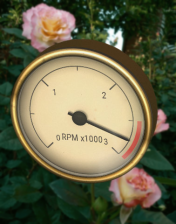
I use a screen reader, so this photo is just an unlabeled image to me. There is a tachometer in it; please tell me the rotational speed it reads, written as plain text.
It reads 2750 rpm
